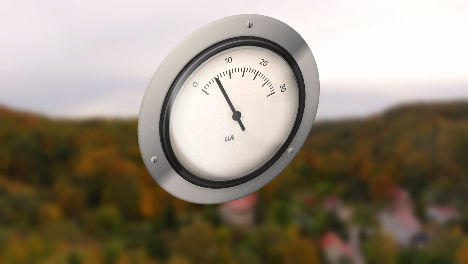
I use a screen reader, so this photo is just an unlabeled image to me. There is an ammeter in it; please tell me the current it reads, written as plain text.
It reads 5 µA
